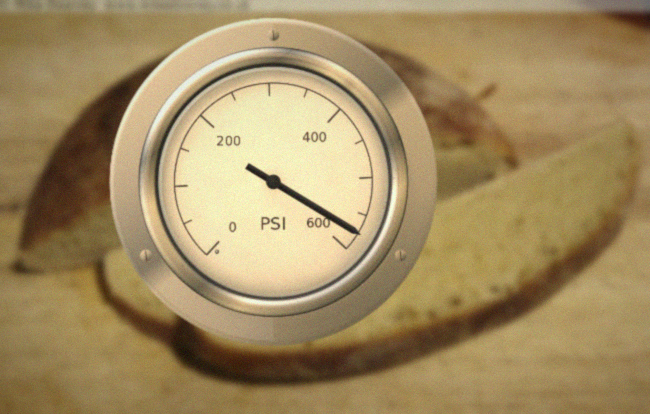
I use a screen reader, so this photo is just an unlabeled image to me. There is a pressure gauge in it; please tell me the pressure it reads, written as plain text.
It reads 575 psi
